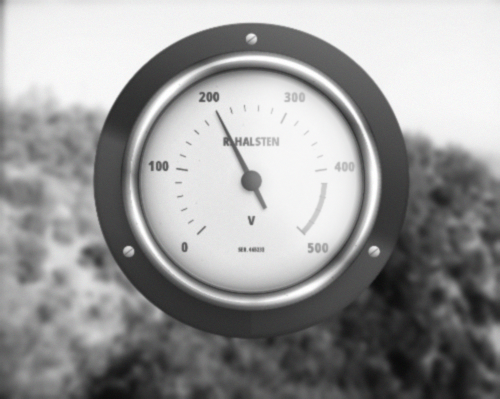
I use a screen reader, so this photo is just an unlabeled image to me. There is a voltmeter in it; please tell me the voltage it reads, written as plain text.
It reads 200 V
